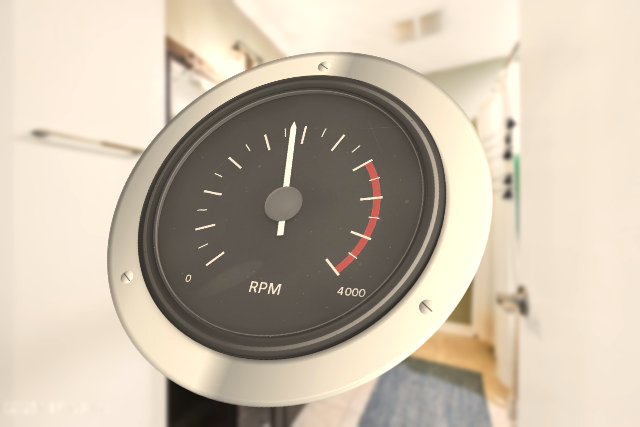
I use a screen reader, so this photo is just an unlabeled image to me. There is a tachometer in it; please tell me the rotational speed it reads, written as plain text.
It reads 1900 rpm
